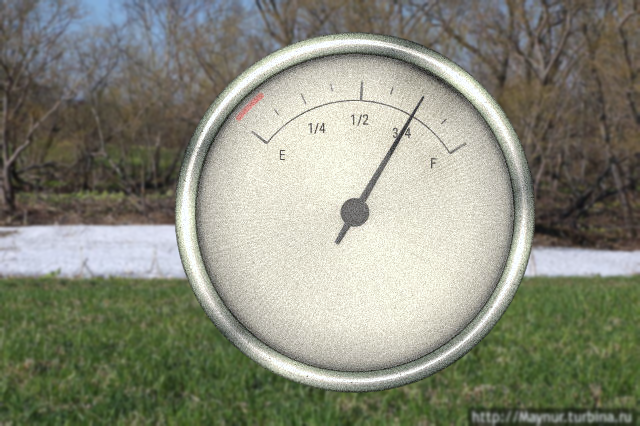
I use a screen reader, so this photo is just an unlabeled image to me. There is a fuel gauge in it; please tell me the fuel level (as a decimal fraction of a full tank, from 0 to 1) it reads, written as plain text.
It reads 0.75
